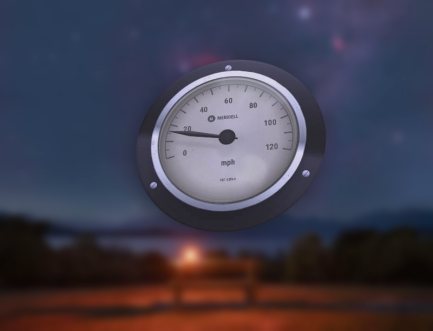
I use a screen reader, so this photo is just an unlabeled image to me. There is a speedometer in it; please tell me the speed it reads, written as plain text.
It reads 15 mph
